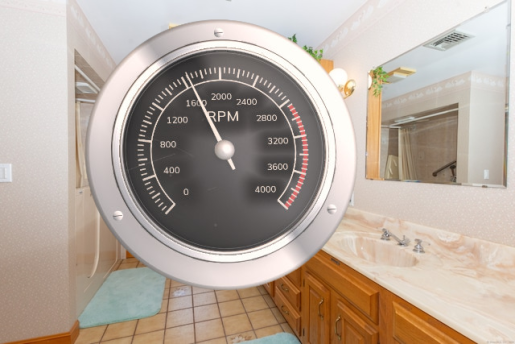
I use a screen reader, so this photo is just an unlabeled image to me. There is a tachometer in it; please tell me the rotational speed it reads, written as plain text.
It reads 1650 rpm
